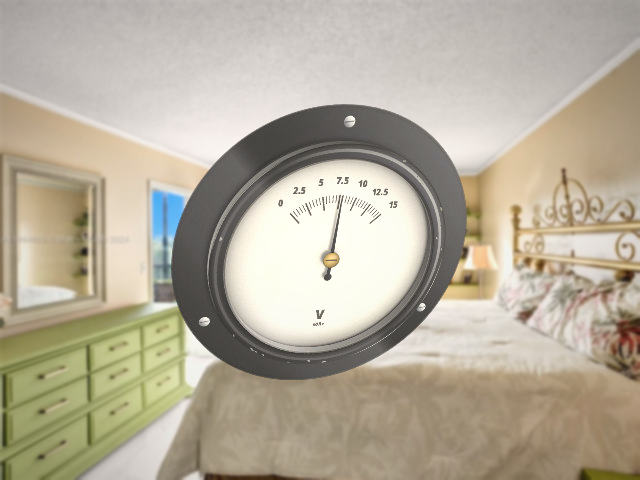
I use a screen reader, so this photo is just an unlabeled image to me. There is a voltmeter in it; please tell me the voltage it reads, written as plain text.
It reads 7.5 V
